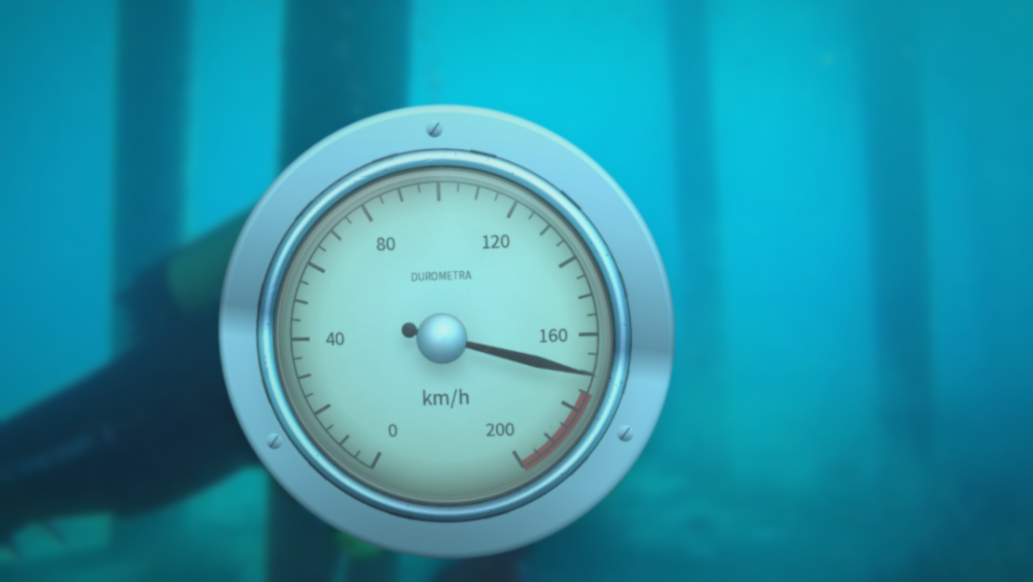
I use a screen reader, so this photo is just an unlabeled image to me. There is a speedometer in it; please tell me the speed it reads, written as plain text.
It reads 170 km/h
